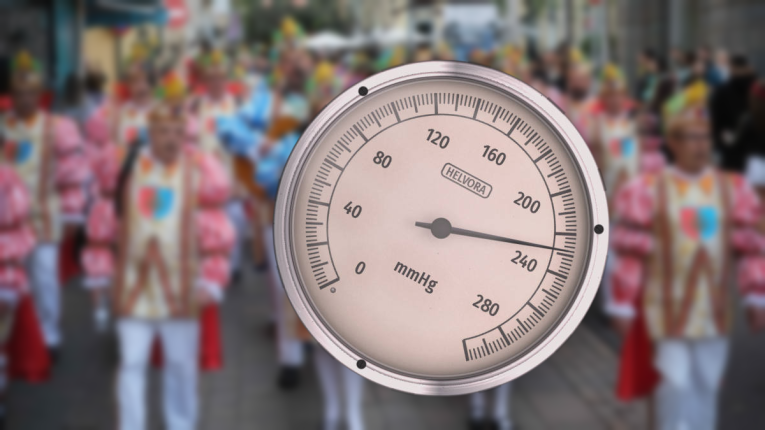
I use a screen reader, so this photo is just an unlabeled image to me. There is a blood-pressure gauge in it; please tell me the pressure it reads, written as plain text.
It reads 228 mmHg
